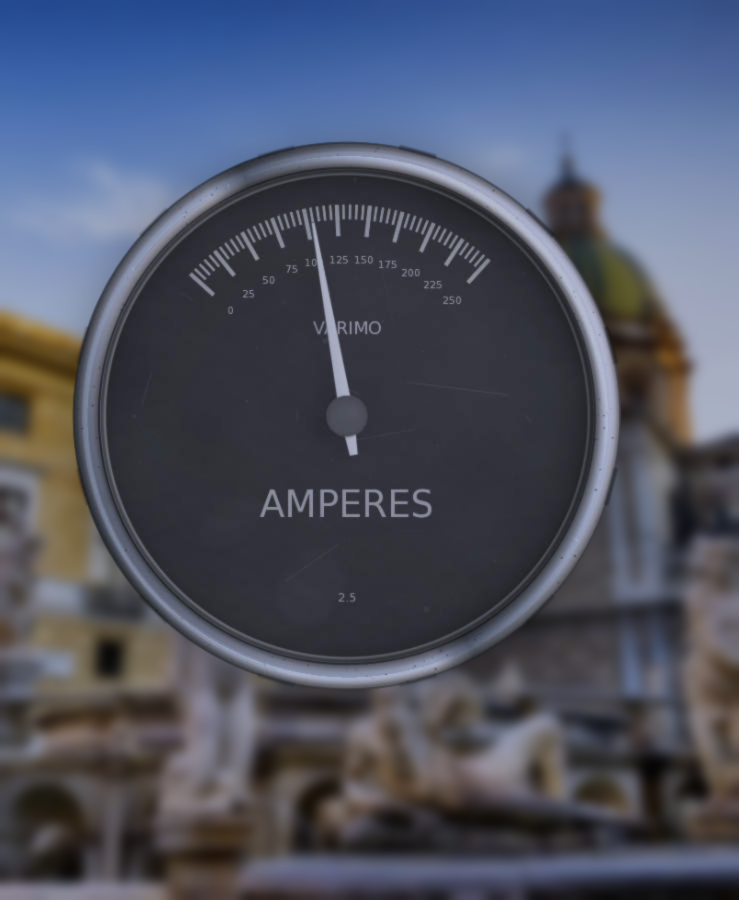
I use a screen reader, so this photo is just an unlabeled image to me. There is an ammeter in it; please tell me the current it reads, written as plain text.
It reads 105 A
